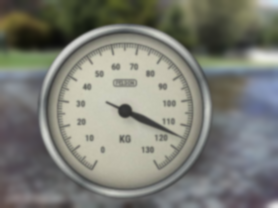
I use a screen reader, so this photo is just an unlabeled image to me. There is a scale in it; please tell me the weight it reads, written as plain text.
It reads 115 kg
